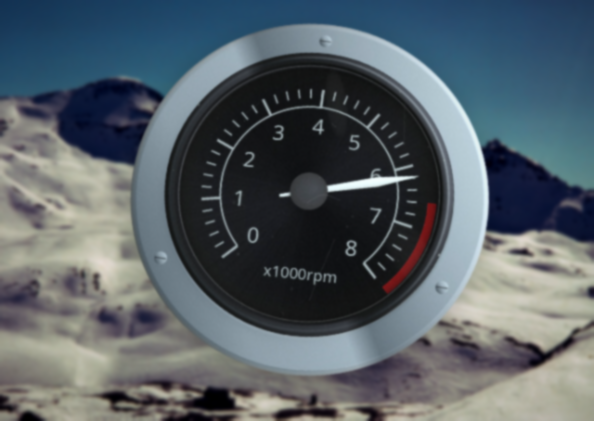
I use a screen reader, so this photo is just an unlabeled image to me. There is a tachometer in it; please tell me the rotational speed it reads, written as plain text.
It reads 6200 rpm
